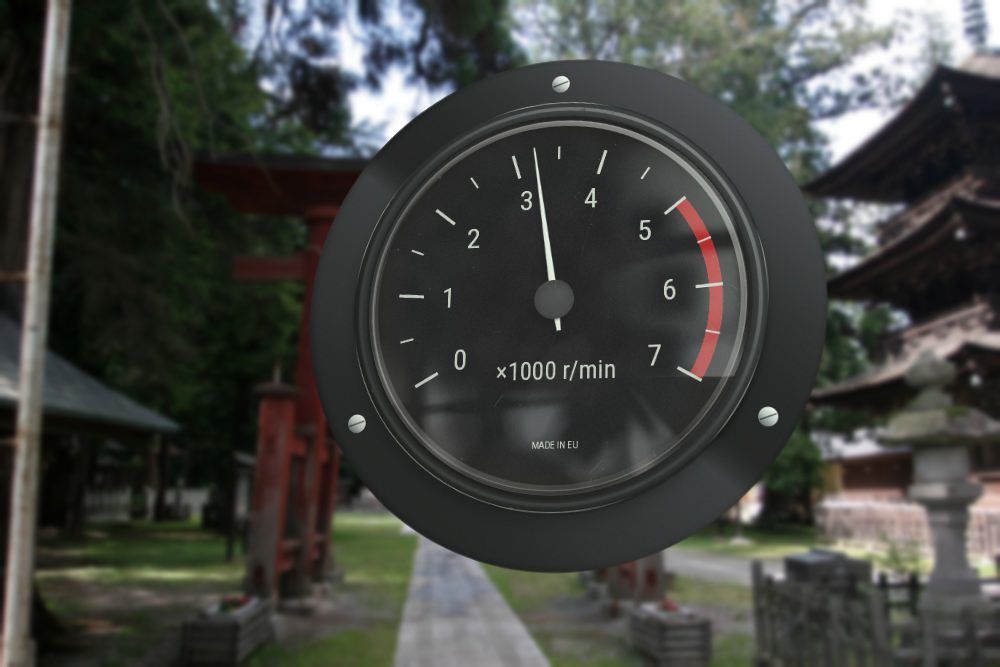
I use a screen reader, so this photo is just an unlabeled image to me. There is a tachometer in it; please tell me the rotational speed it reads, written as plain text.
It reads 3250 rpm
